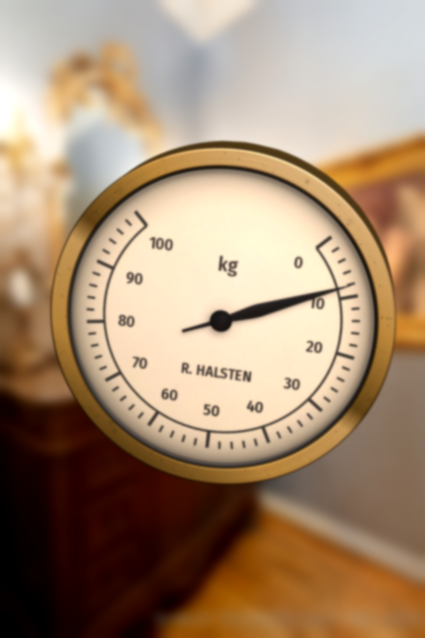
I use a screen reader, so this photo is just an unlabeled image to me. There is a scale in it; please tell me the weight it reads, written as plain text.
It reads 8 kg
